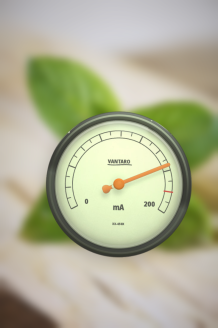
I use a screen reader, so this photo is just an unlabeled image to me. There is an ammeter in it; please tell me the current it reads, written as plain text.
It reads 155 mA
